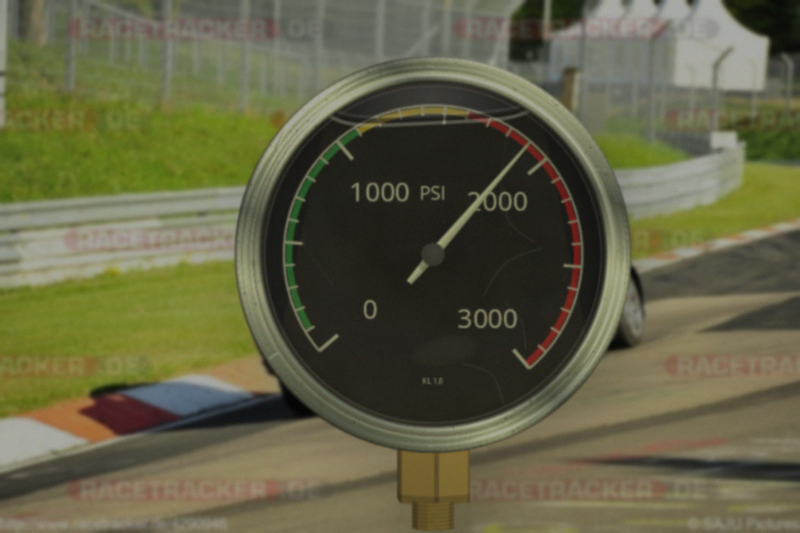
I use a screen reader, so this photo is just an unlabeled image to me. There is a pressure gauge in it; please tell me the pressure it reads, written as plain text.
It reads 1900 psi
